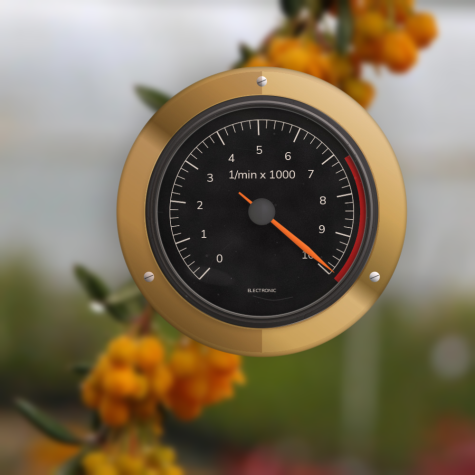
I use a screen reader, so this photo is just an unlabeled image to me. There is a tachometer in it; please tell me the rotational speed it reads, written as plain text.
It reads 9900 rpm
